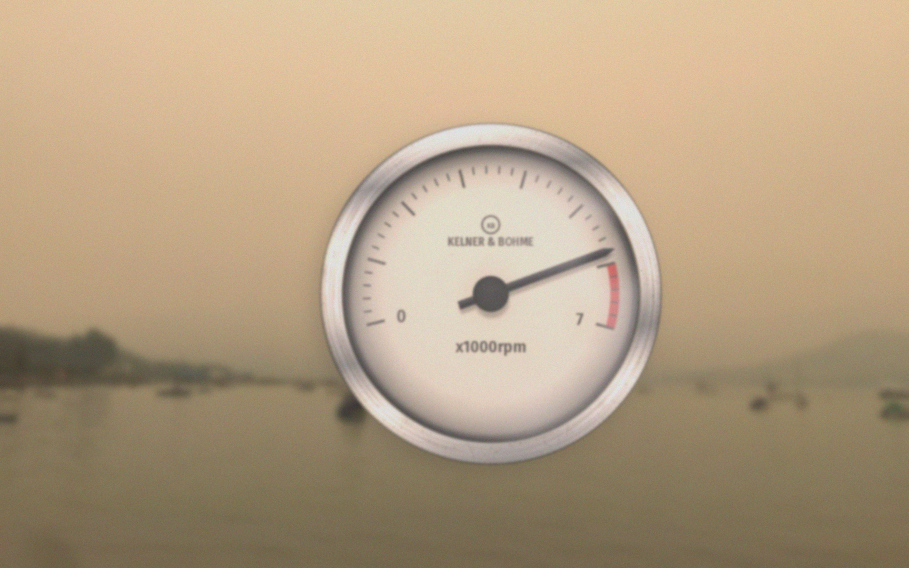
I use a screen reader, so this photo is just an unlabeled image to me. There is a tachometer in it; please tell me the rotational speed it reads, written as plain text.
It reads 5800 rpm
